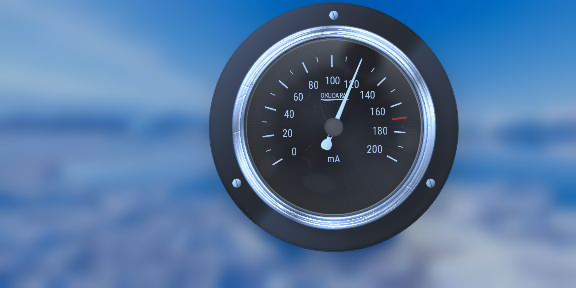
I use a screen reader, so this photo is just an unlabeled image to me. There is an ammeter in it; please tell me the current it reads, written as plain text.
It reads 120 mA
